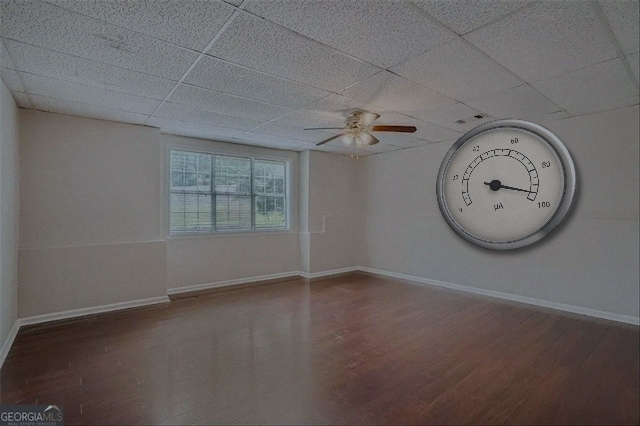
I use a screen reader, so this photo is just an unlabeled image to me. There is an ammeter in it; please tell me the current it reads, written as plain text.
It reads 95 µA
